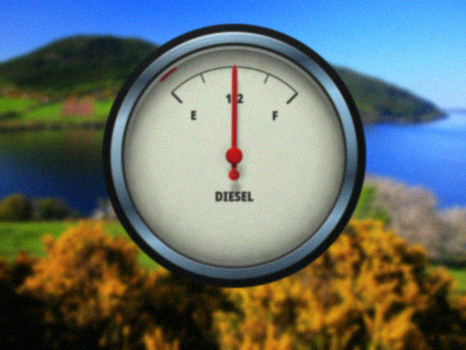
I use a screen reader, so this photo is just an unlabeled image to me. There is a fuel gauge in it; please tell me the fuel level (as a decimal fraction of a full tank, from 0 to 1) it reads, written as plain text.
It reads 0.5
